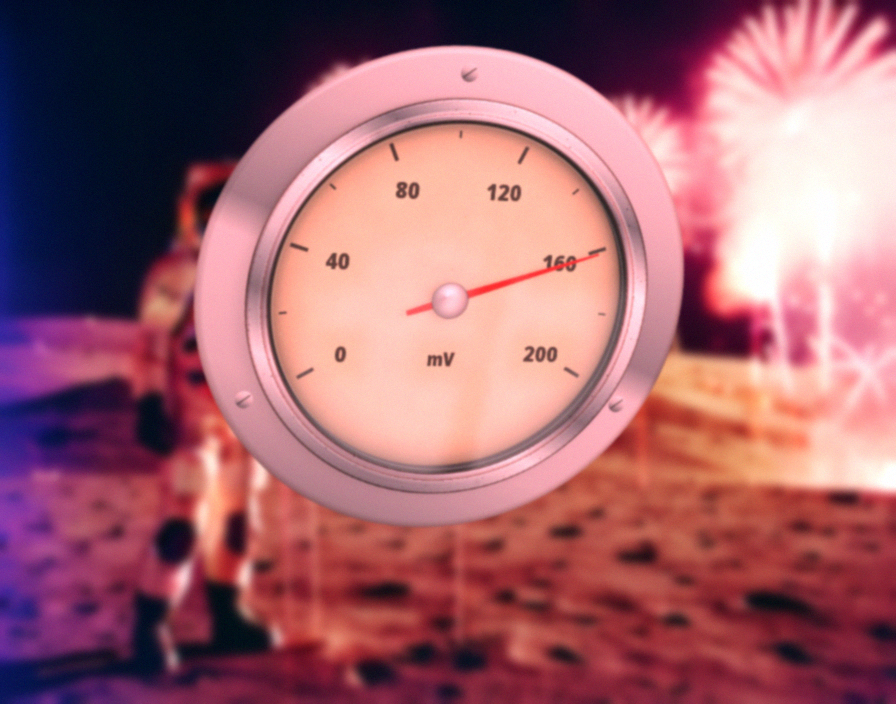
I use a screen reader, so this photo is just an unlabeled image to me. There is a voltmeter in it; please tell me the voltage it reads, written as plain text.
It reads 160 mV
